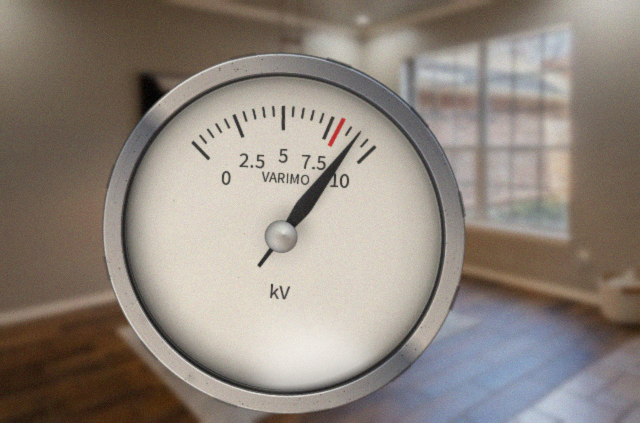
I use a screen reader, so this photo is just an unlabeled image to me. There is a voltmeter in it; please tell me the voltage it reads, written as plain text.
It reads 9 kV
